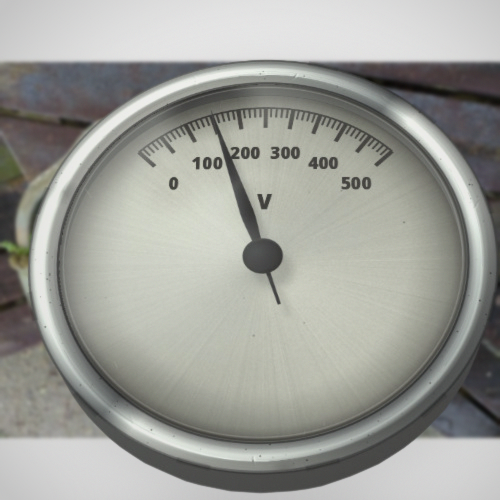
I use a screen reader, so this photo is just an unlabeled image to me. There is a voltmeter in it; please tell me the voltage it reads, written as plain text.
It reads 150 V
